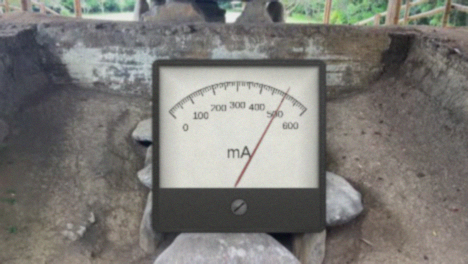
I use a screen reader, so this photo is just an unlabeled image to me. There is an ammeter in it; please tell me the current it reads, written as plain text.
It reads 500 mA
